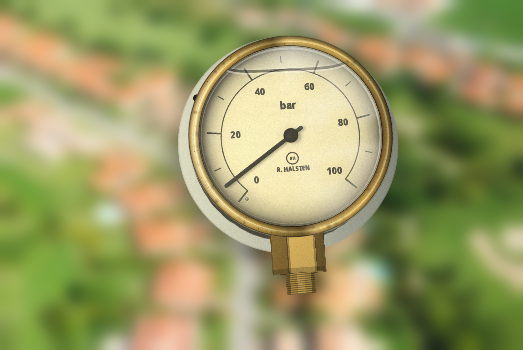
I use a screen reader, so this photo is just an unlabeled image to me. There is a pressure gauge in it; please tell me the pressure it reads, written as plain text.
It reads 5 bar
